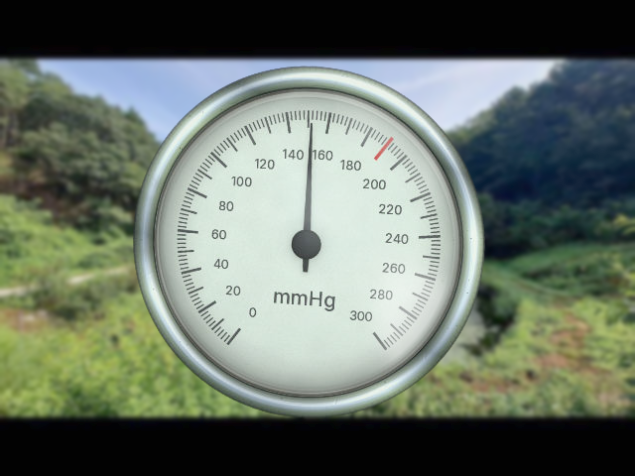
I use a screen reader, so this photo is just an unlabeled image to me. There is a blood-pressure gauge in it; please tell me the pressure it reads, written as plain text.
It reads 152 mmHg
